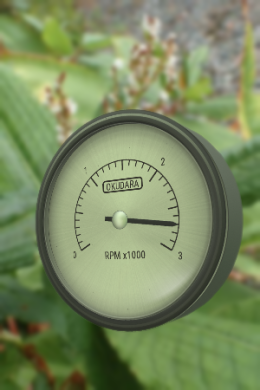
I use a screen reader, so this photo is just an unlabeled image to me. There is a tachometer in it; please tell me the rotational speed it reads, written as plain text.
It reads 2700 rpm
